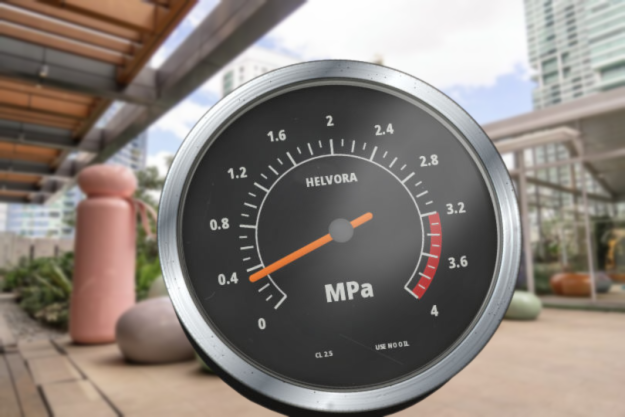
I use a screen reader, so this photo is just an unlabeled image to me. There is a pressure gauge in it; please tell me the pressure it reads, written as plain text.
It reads 0.3 MPa
